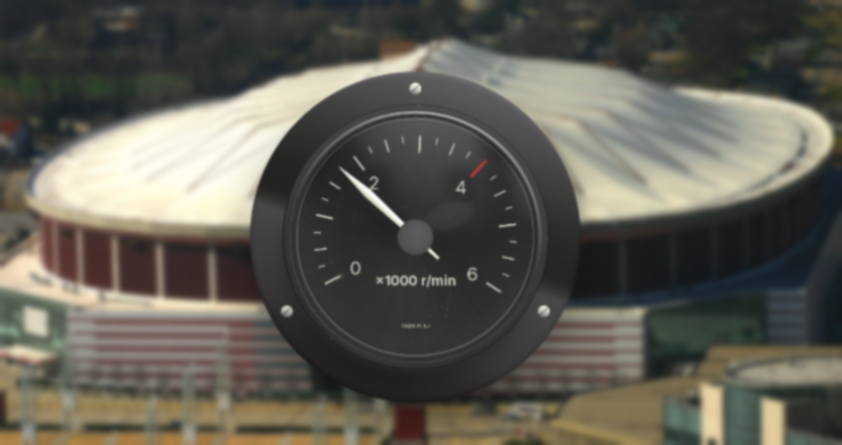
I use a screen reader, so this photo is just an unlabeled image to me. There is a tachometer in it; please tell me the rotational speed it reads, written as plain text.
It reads 1750 rpm
